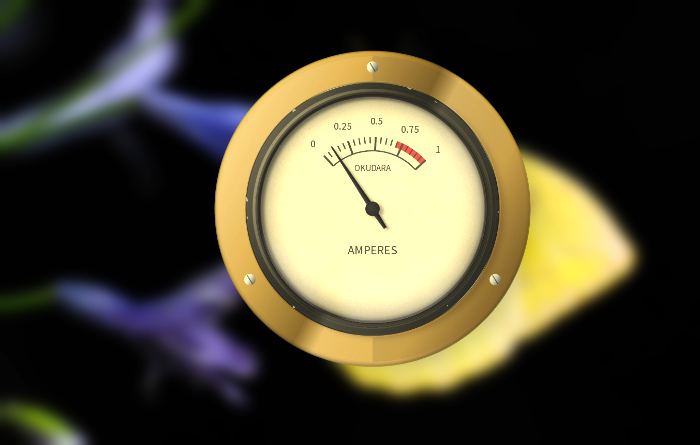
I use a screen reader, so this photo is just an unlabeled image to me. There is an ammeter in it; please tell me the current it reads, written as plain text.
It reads 0.1 A
